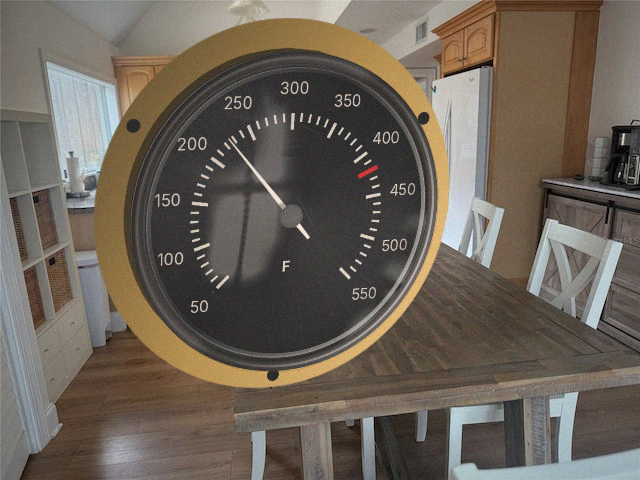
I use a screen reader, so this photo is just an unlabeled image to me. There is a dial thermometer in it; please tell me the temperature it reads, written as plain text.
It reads 225 °F
